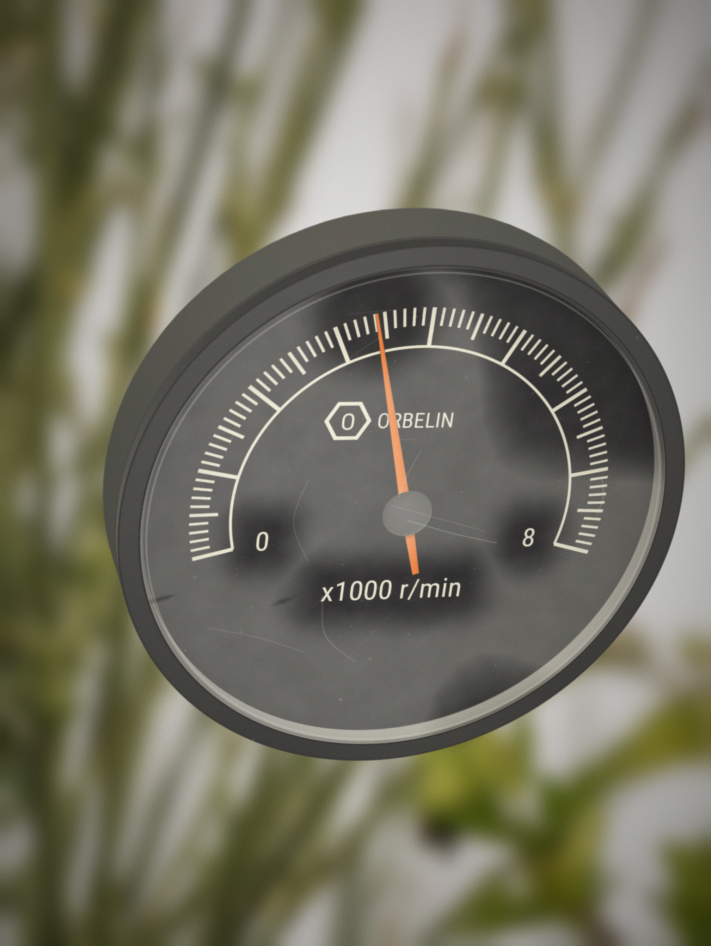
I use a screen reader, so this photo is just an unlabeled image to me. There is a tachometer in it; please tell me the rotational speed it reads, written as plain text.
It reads 3400 rpm
